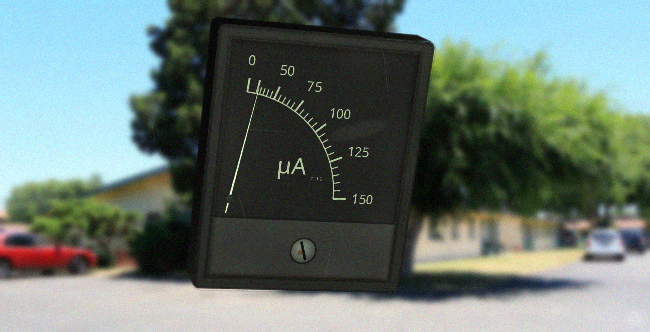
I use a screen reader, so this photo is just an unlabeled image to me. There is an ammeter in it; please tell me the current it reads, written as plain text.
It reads 25 µA
